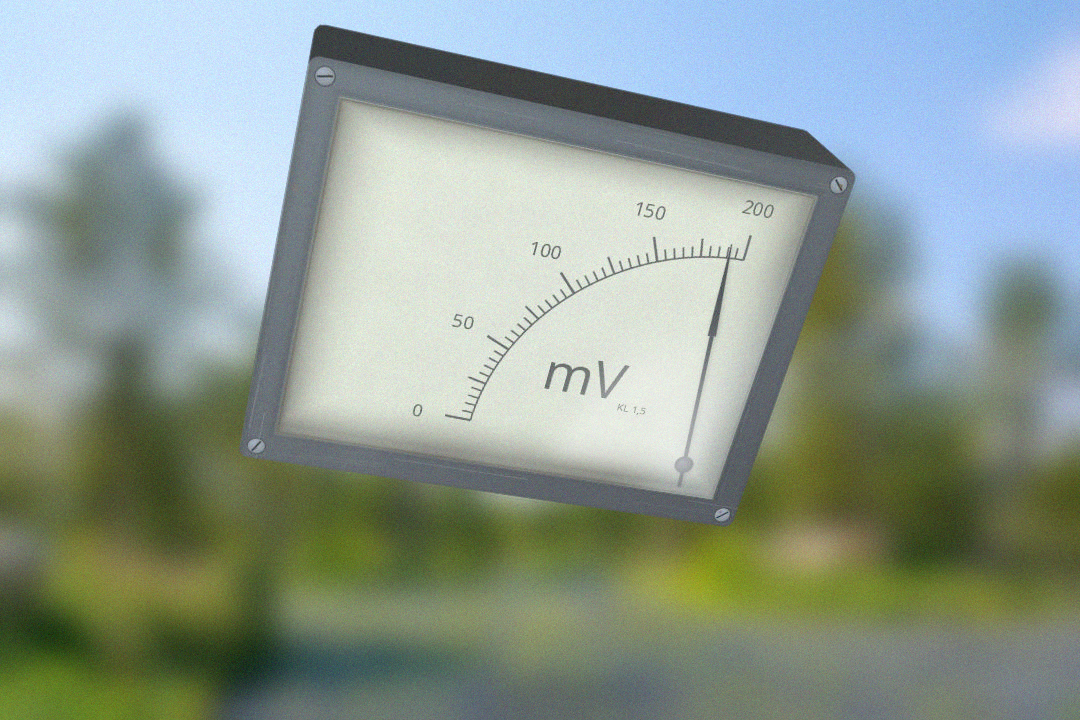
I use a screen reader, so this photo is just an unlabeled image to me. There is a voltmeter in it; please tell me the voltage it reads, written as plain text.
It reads 190 mV
